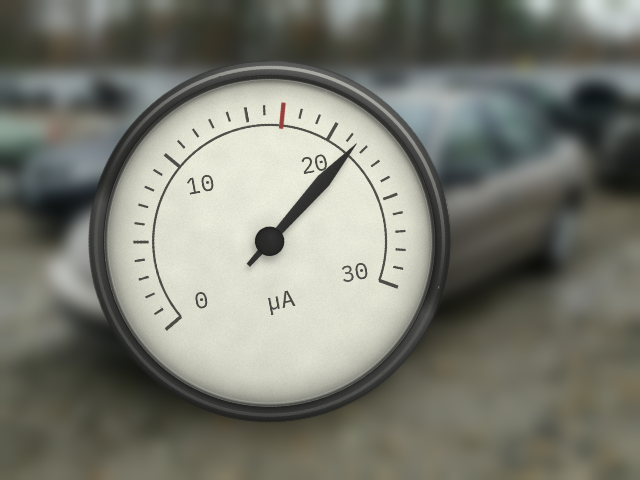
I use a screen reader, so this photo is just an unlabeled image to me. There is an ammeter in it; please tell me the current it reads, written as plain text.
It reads 21.5 µA
